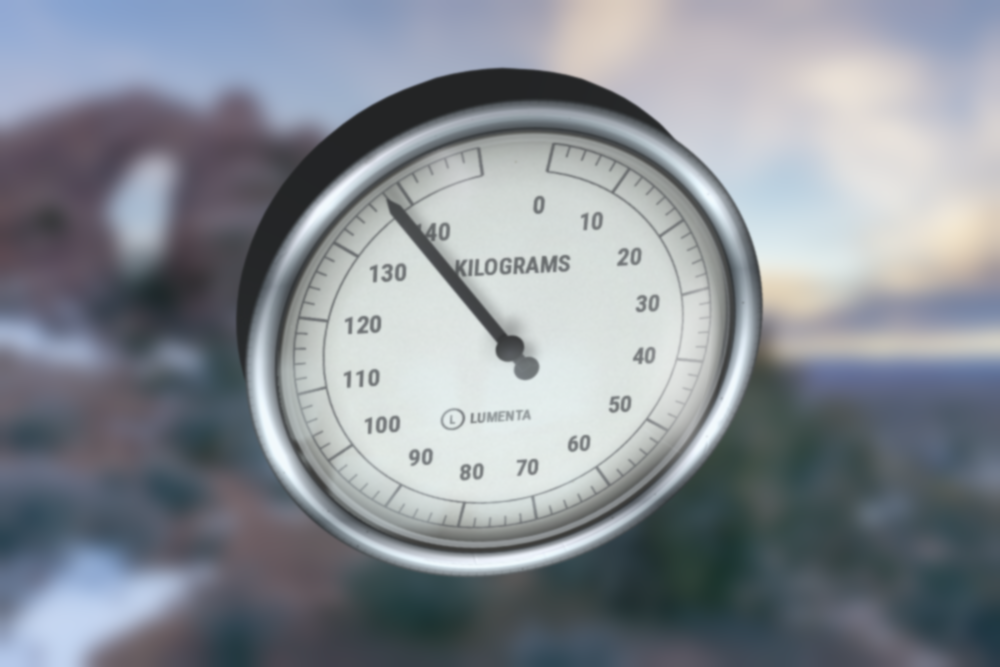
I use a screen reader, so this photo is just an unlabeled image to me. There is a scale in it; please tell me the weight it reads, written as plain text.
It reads 138 kg
